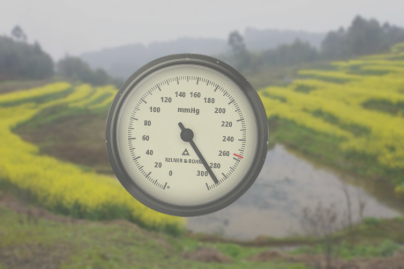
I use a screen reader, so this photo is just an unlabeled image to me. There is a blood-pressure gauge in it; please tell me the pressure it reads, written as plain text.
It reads 290 mmHg
